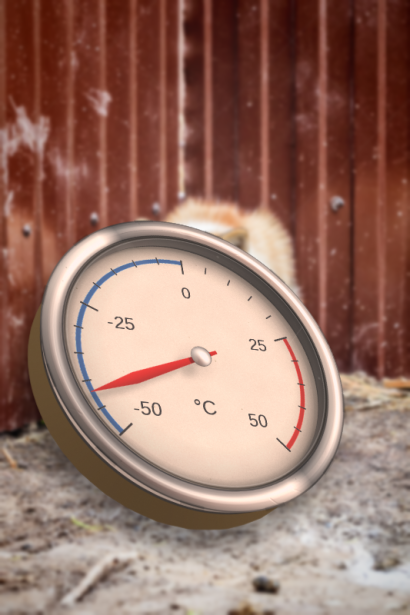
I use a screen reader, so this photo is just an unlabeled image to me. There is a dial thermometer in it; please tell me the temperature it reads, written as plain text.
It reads -42.5 °C
